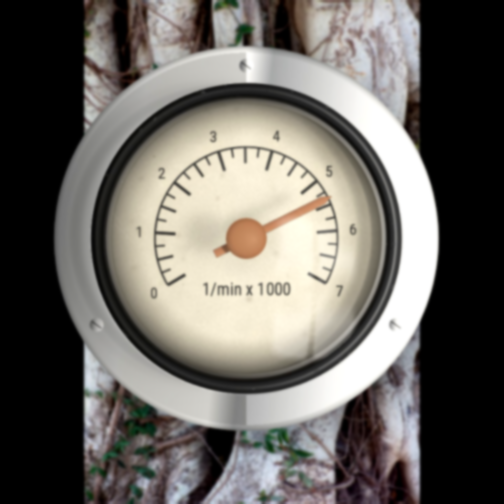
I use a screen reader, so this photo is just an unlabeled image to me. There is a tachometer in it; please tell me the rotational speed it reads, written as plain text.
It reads 5375 rpm
